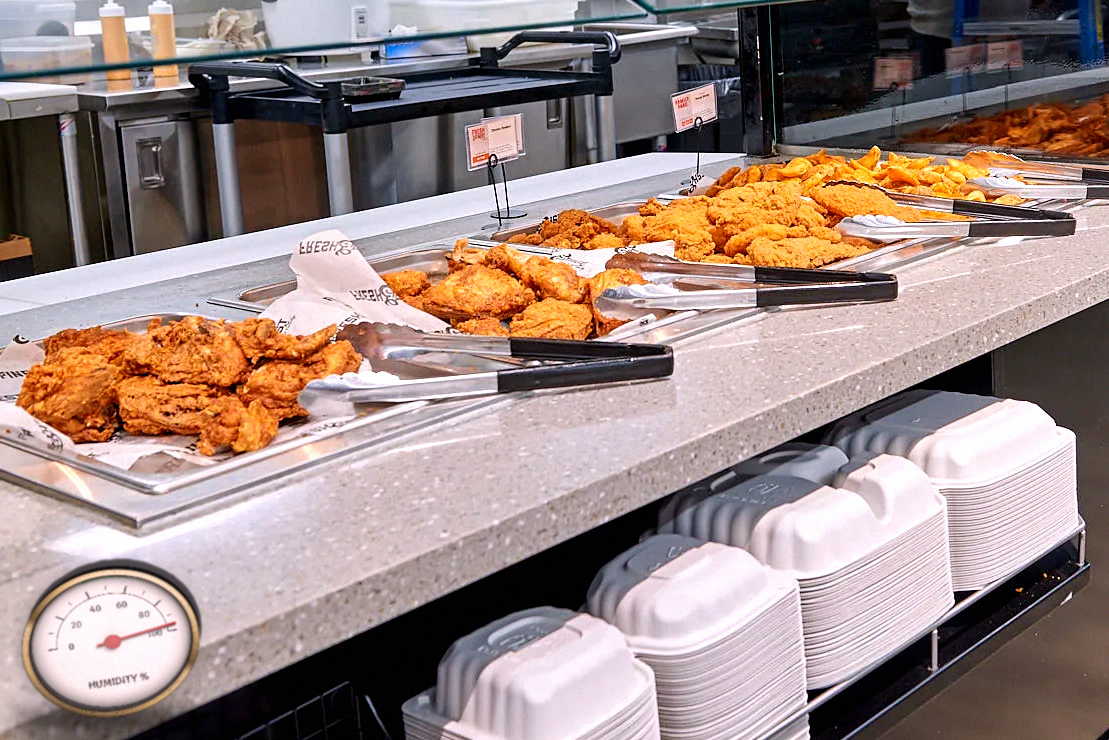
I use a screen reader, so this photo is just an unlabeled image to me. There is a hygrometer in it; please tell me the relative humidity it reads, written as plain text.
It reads 95 %
